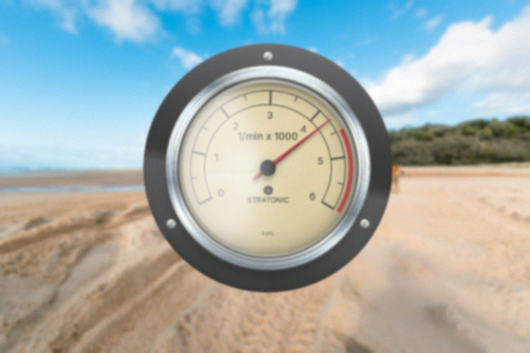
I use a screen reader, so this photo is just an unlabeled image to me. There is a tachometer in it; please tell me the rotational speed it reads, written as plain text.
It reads 4250 rpm
